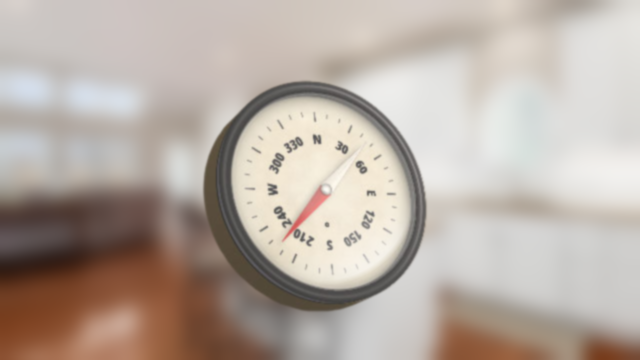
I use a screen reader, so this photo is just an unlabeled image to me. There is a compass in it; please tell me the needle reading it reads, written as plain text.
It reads 225 °
